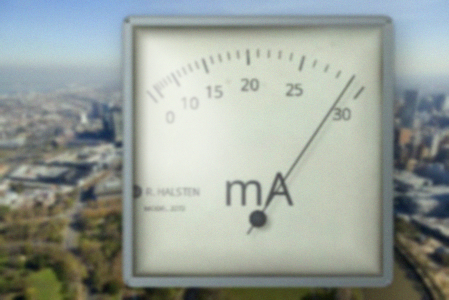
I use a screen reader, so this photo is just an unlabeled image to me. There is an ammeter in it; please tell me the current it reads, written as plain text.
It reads 29 mA
